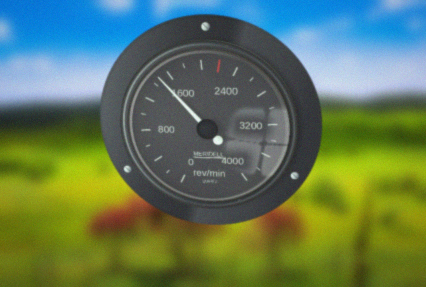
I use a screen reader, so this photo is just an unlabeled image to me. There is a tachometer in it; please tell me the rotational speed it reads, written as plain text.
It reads 1500 rpm
